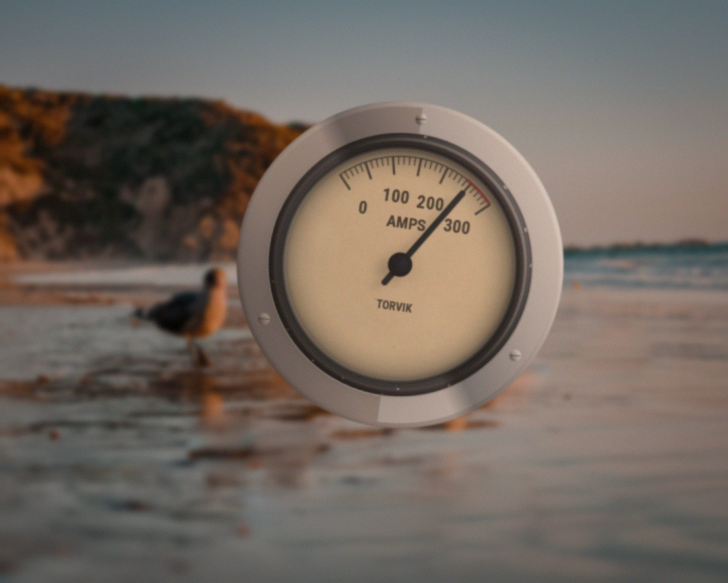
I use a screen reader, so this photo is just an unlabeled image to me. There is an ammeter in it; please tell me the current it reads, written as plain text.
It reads 250 A
